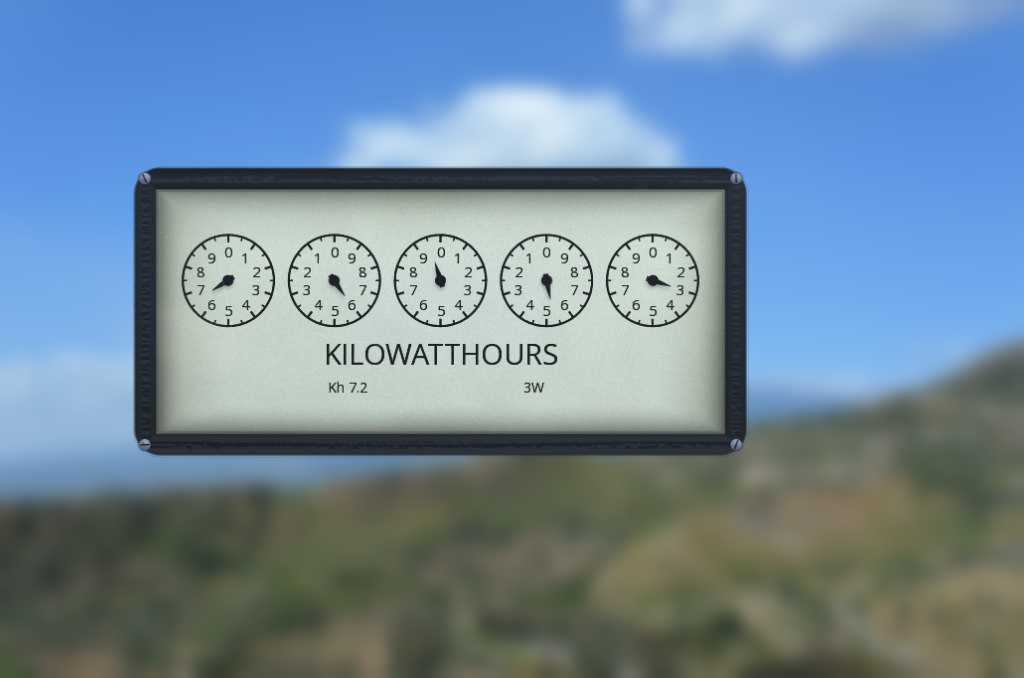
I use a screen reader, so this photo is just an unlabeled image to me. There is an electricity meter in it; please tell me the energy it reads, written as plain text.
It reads 65953 kWh
